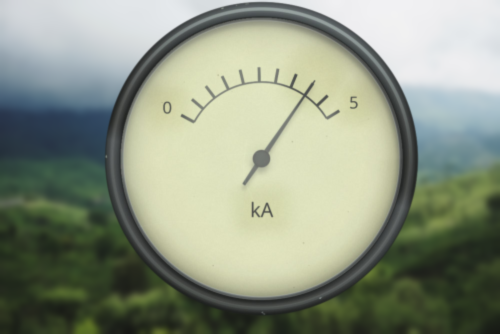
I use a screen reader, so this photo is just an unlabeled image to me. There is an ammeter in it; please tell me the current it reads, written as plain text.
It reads 4 kA
